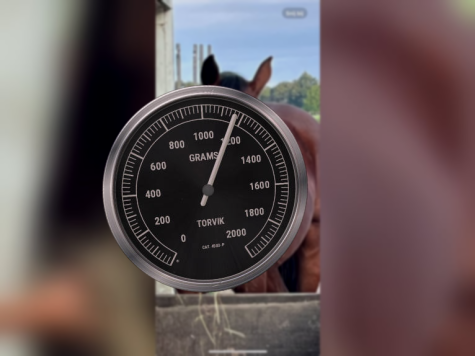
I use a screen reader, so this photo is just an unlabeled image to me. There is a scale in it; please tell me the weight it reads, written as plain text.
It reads 1160 g
